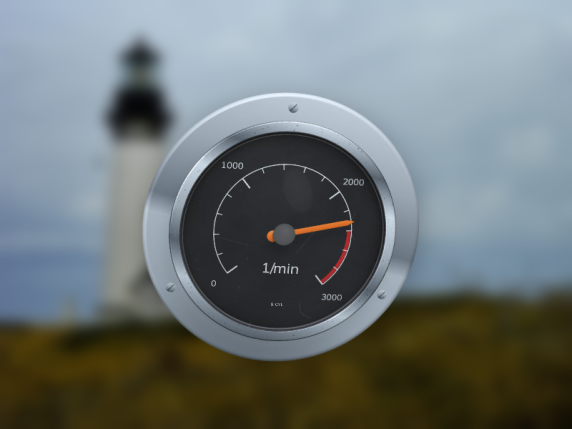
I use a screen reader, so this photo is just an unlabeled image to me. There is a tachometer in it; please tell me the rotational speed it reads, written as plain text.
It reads 2300 rpm
